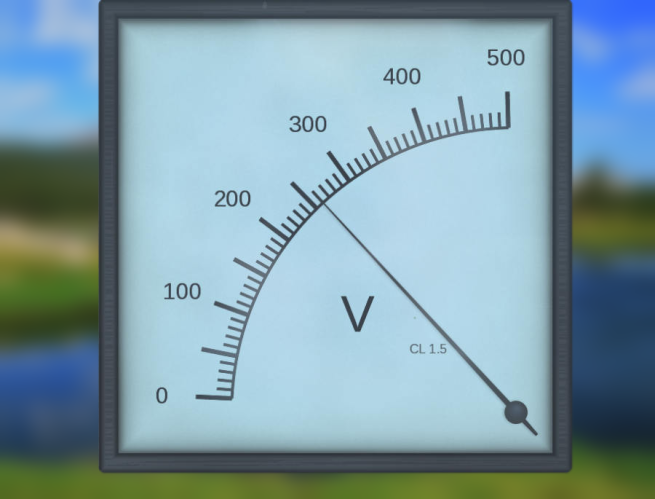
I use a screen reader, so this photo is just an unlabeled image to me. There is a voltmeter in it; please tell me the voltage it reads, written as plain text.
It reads 260 V
